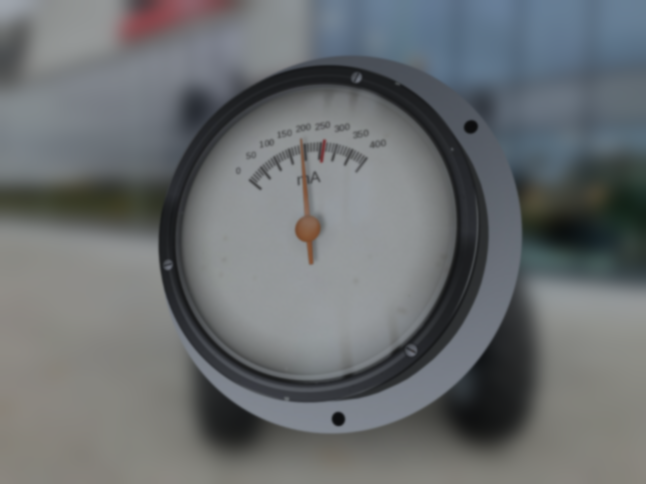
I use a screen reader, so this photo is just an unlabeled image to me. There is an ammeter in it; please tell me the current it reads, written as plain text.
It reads 200 mA
